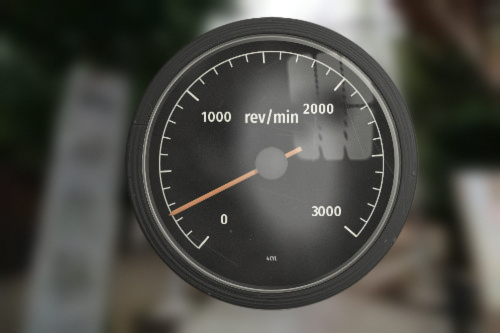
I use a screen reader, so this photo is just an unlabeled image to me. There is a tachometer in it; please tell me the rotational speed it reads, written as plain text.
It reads 250 rpm
